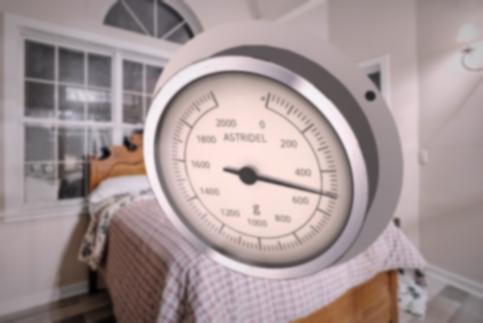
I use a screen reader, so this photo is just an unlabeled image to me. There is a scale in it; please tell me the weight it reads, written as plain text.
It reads 500 g
